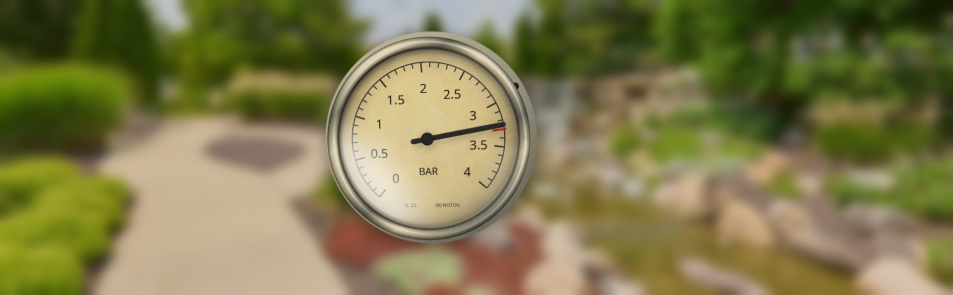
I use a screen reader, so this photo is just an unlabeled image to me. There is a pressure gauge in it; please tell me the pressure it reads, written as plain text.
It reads 3.25 bar
